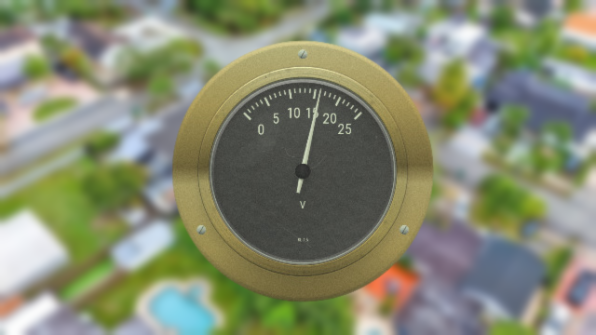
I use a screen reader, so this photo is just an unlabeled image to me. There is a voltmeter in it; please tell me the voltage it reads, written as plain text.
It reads 16 V
